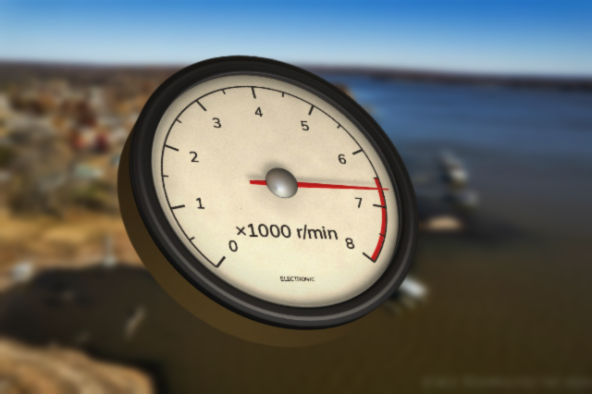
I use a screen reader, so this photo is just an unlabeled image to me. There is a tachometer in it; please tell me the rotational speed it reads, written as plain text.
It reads 6750 rpm
